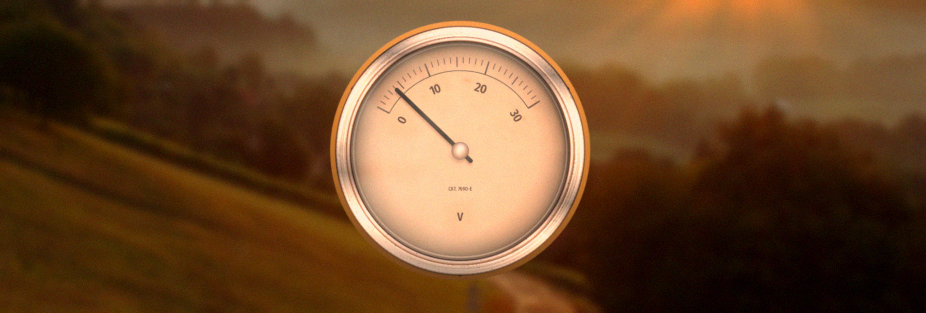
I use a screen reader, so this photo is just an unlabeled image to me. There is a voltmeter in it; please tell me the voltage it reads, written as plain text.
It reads 4 V
